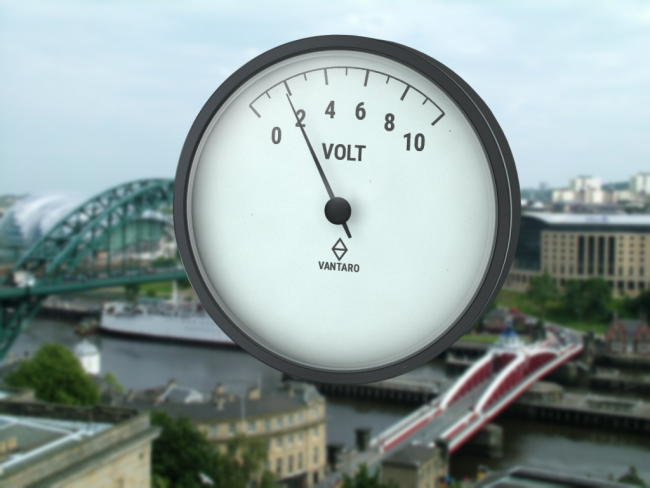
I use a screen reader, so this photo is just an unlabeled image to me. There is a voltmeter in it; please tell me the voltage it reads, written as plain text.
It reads 2 V
